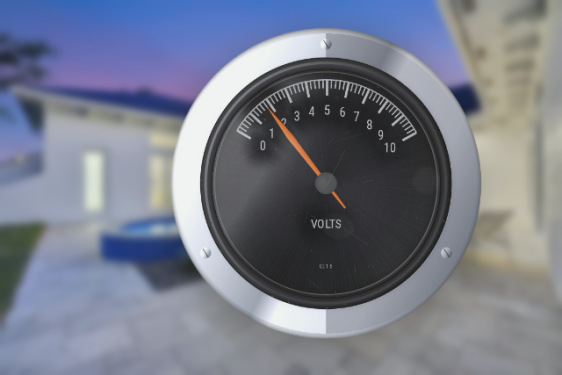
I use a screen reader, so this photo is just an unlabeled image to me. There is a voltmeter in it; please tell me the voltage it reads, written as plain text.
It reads 1.8 V
